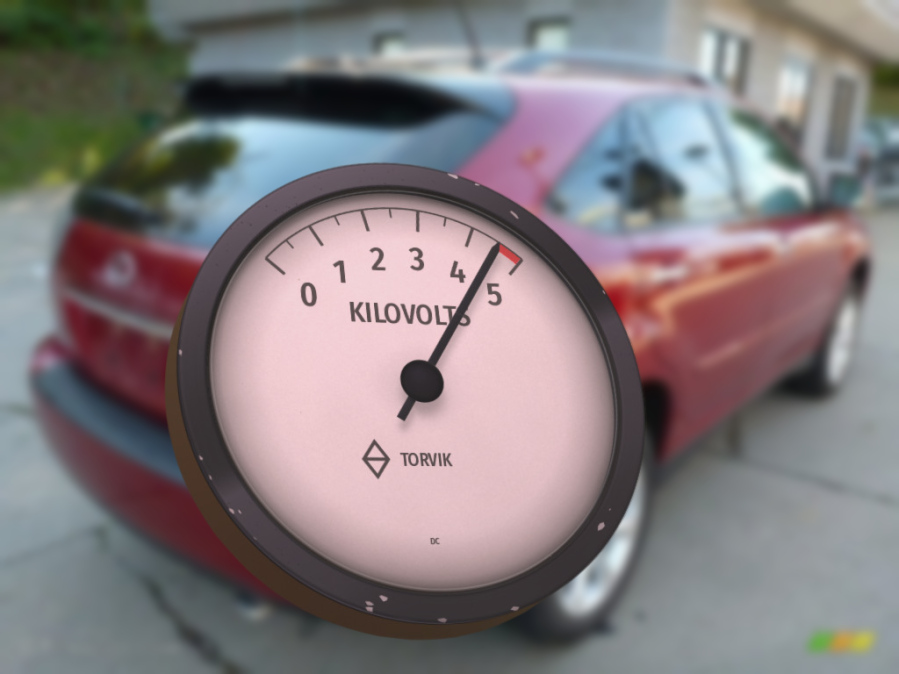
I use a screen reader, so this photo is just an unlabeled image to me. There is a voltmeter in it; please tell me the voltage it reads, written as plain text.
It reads 4.5 kV
